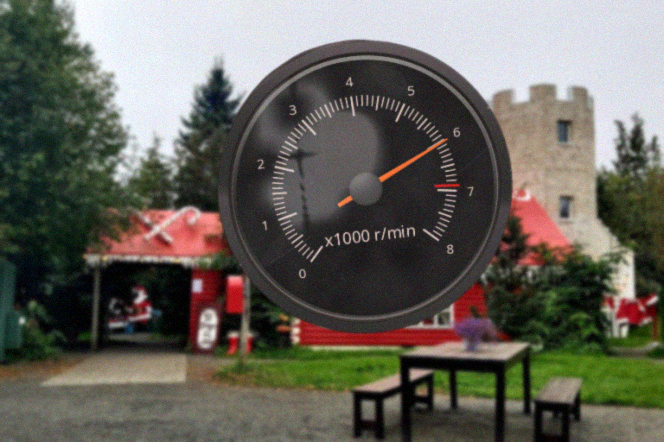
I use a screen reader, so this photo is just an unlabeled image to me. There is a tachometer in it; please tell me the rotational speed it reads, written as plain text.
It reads 6000 rpm
